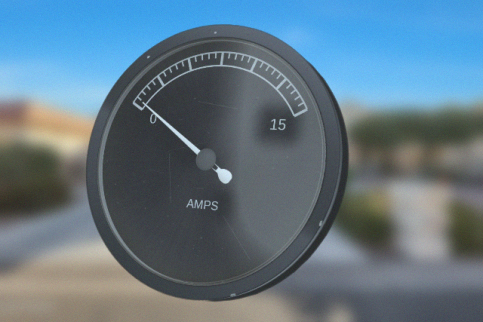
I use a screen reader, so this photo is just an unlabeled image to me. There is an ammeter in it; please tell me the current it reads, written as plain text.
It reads 0.5 A
